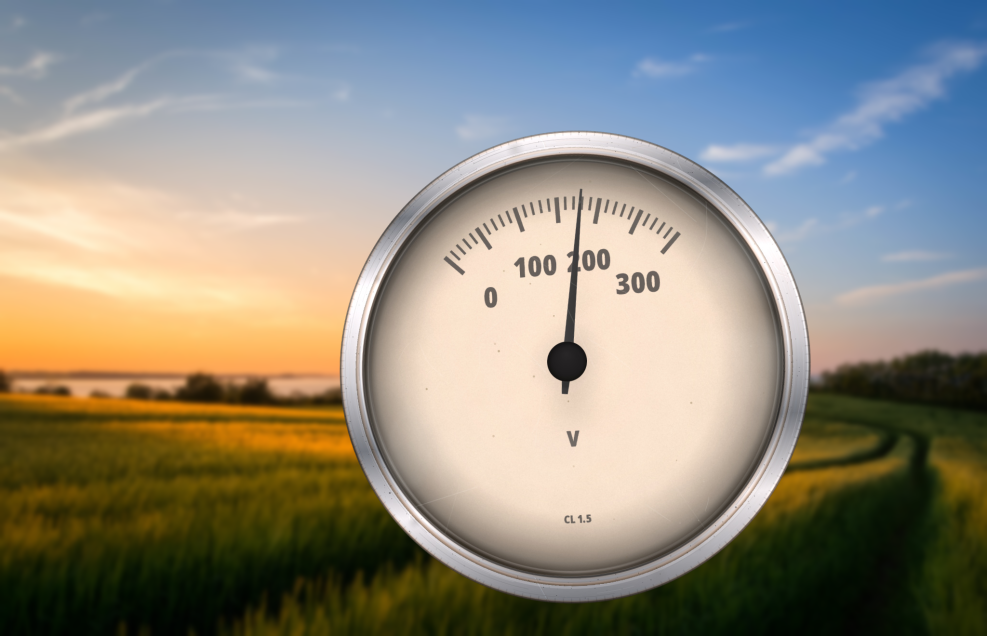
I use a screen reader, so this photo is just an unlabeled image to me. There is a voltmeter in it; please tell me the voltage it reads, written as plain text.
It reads 180 V
